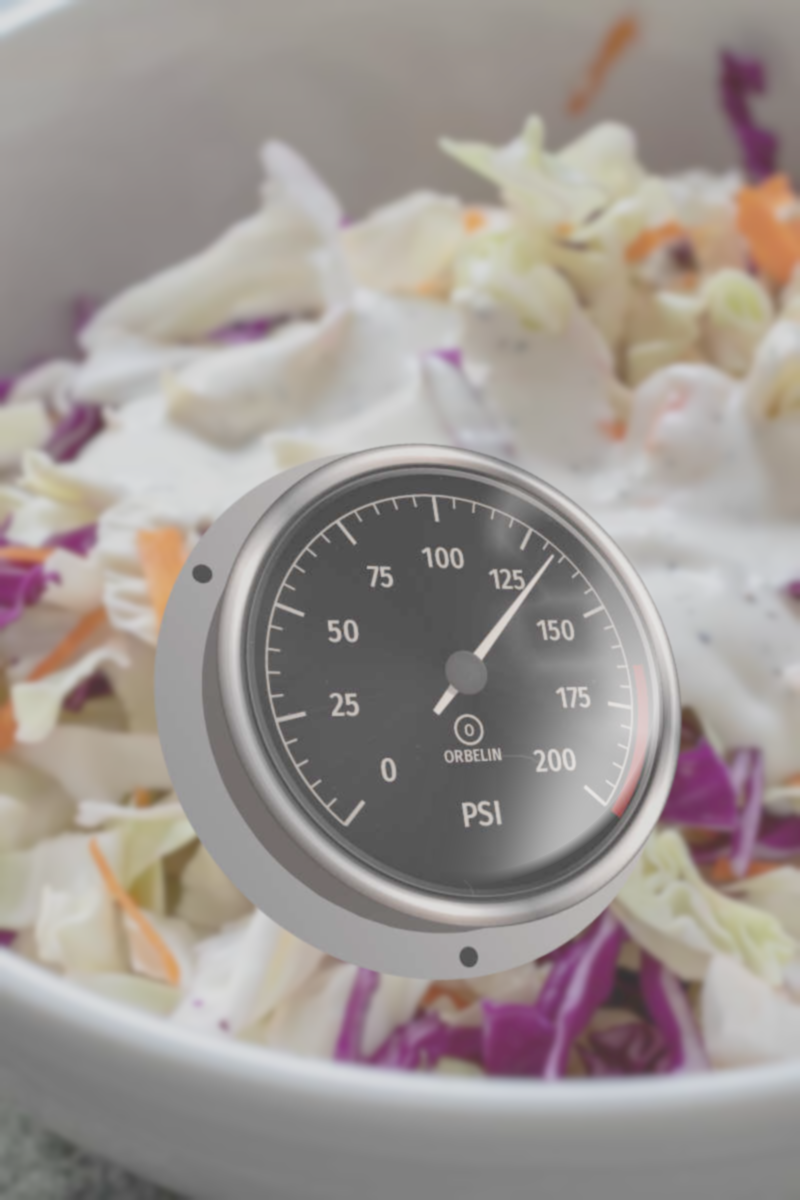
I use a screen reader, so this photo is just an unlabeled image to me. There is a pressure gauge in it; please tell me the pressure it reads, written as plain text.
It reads 132.5 psi
